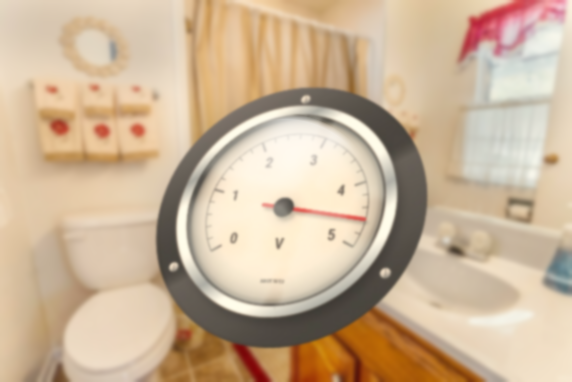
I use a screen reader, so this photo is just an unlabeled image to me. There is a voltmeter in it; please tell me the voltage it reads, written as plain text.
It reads 4.6 V
